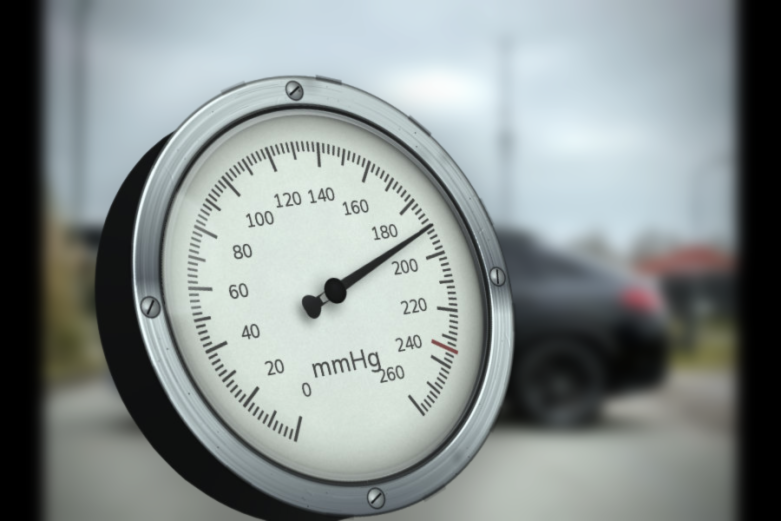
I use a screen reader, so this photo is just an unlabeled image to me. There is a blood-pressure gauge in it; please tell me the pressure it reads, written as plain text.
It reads 190 mmHg
